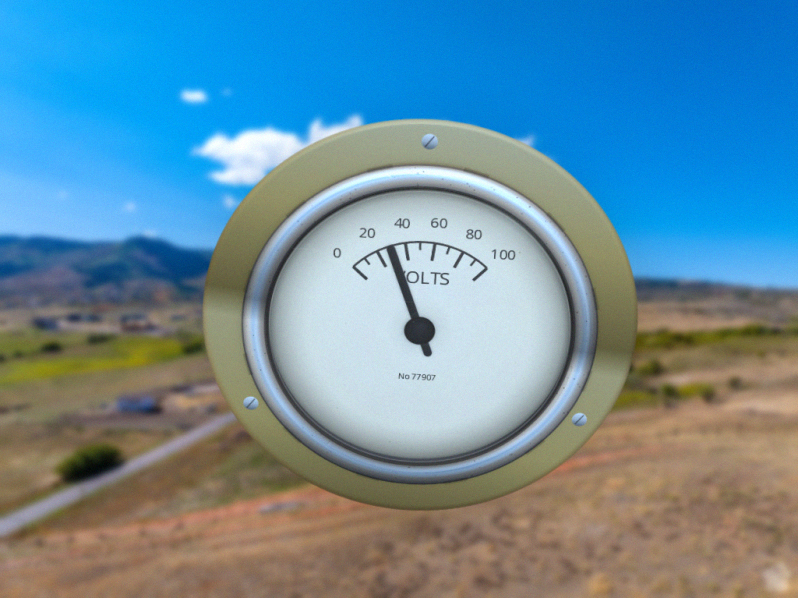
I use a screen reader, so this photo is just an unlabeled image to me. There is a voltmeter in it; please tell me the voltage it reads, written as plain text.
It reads 30 V
